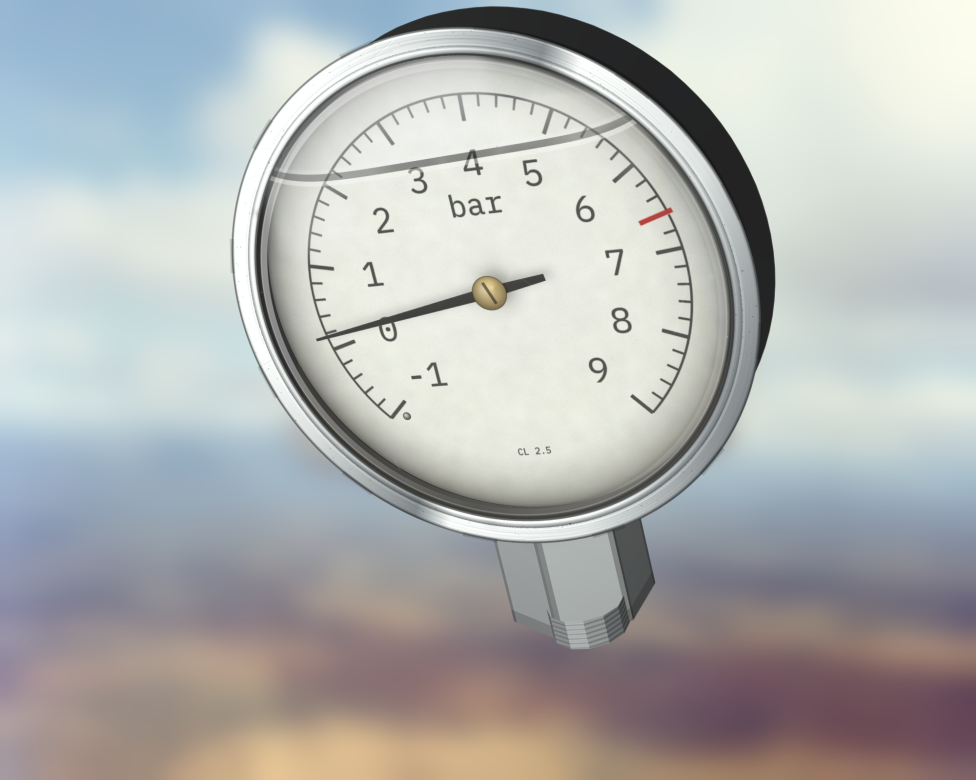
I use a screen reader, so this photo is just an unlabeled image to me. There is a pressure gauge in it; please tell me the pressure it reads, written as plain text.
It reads 0.2 bar
